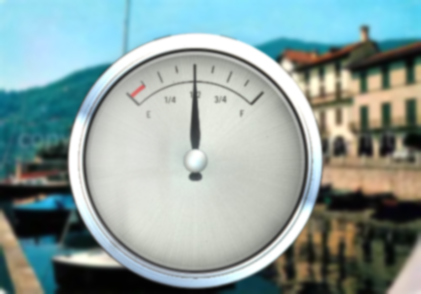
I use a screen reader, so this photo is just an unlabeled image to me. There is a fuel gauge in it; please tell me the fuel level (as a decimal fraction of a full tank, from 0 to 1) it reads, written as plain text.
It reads 0.5
